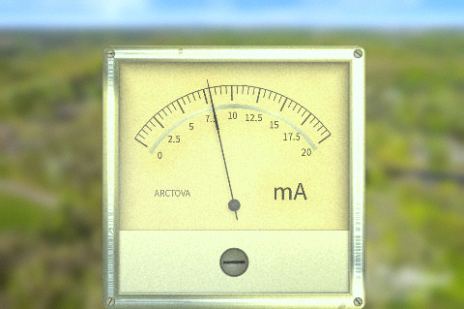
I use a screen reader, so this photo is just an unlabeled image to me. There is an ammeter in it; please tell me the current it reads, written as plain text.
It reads 8 mA
